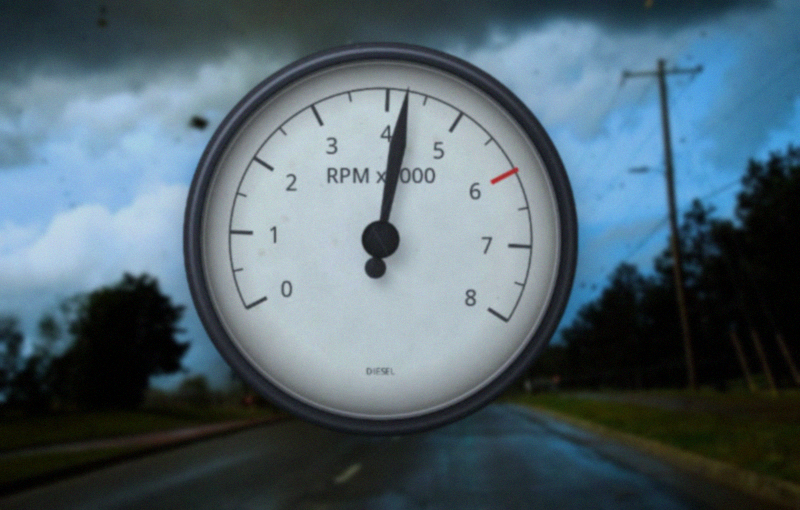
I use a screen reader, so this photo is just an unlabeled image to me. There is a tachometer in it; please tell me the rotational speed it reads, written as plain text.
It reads 4250 rpm
